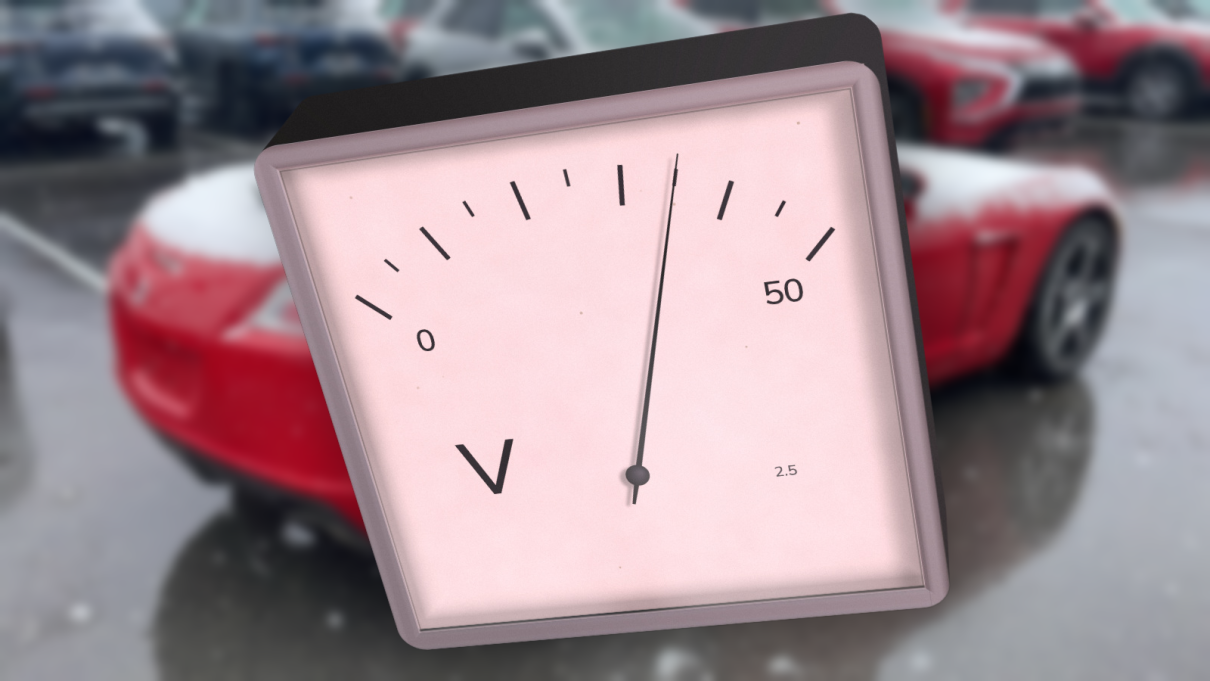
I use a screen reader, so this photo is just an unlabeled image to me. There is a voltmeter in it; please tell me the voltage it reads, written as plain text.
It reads 35 V
